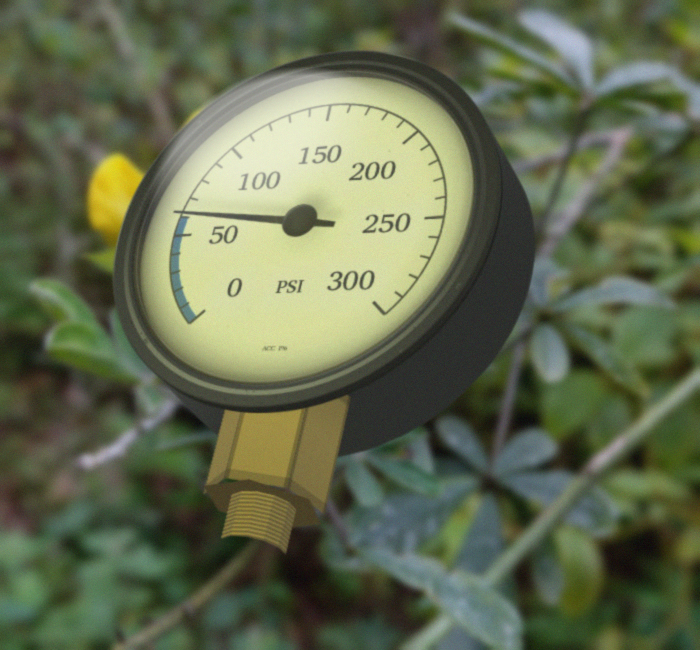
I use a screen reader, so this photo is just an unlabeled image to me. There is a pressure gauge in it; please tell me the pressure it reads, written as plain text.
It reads 60 psi
